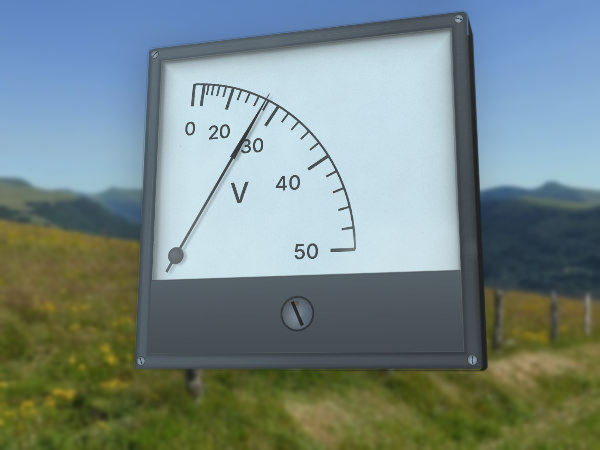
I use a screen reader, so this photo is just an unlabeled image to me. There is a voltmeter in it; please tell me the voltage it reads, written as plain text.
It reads 28 V
